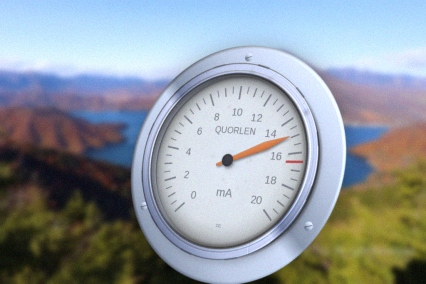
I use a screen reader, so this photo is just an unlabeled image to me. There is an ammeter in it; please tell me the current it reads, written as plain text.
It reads 15 mA
